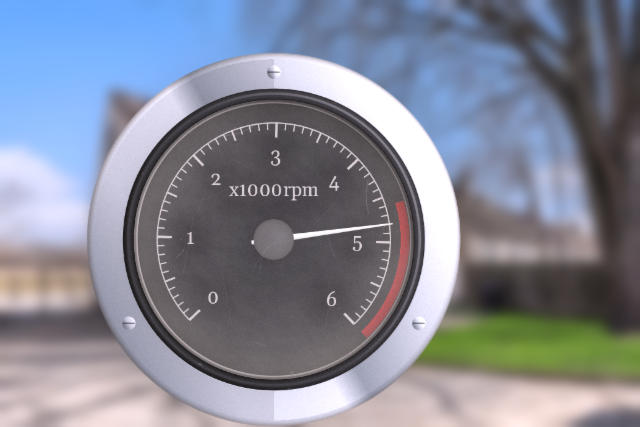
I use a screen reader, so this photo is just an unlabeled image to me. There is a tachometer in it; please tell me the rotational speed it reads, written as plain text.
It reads 4800 rpm
